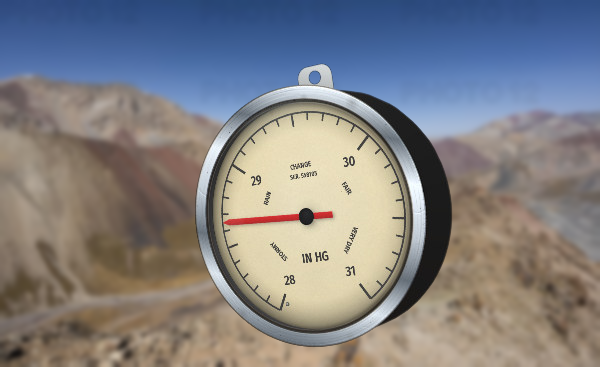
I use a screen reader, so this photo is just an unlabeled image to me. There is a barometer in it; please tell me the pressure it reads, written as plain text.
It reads 28.65 inHg
